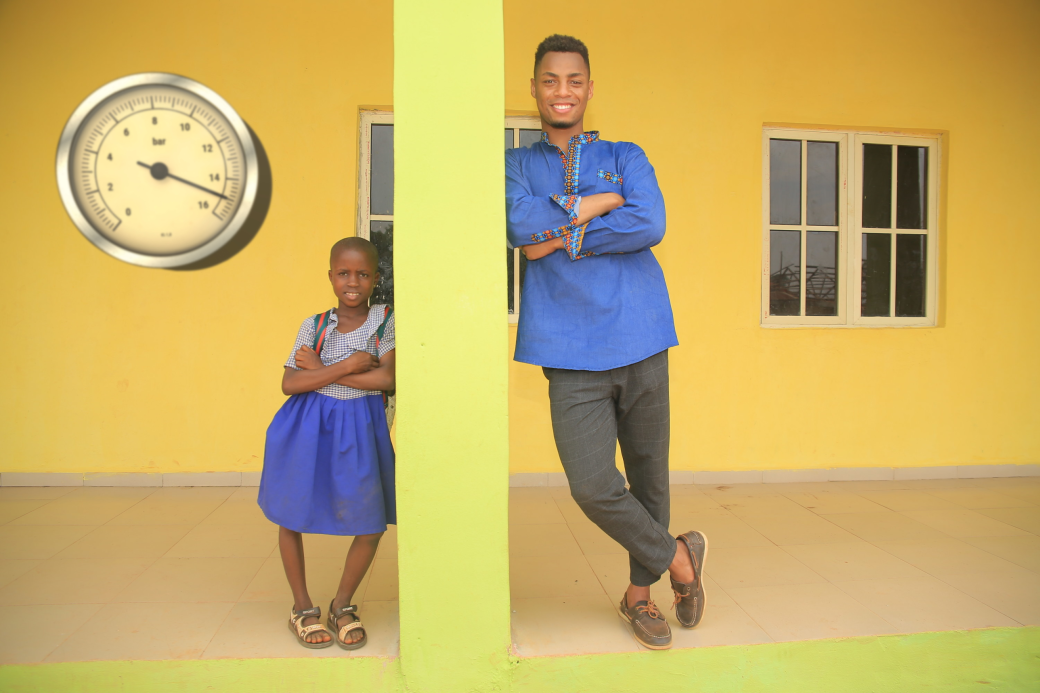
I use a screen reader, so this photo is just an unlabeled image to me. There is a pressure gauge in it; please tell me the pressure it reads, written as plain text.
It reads 15 bar
